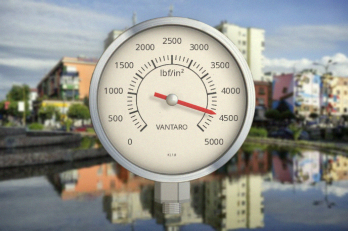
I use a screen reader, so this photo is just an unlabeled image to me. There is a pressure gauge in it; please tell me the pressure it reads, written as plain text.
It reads 4500 psi
